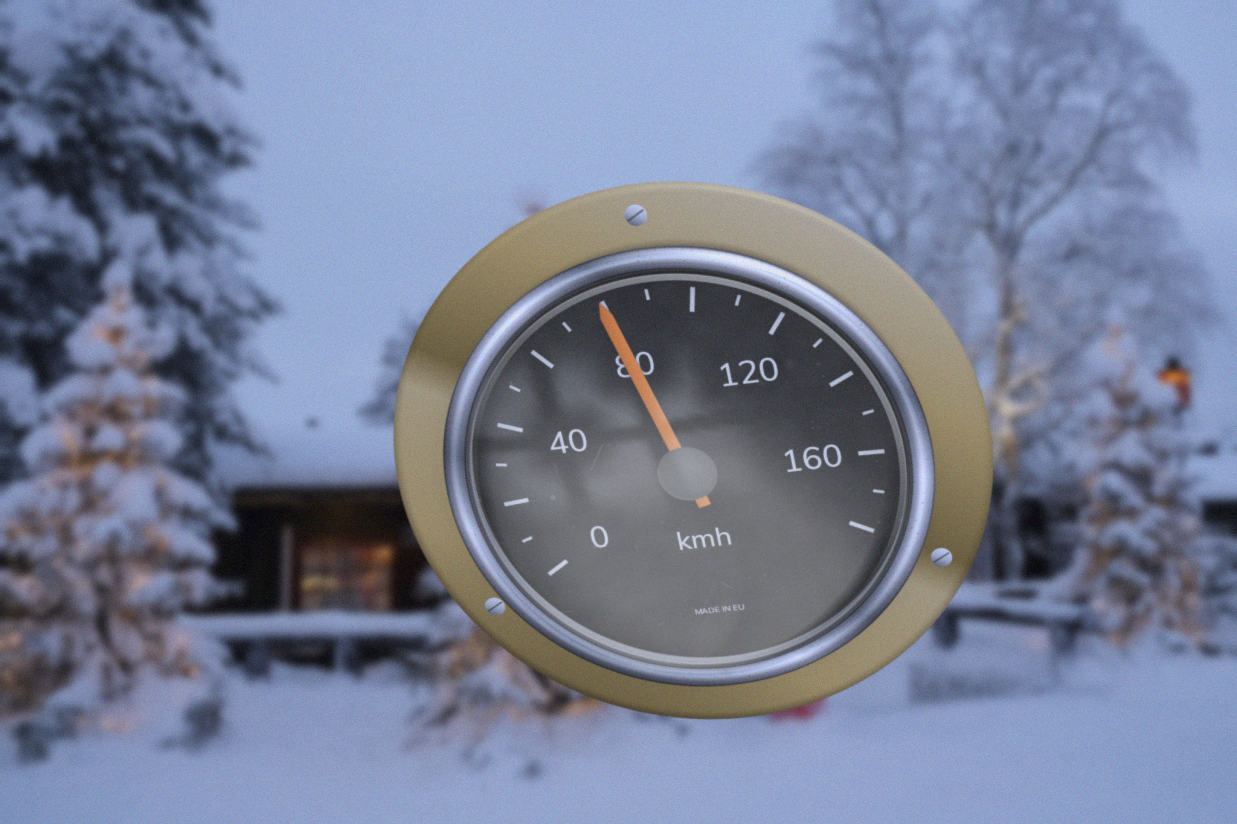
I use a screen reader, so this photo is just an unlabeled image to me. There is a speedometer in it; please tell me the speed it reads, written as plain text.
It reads 80 km/h
